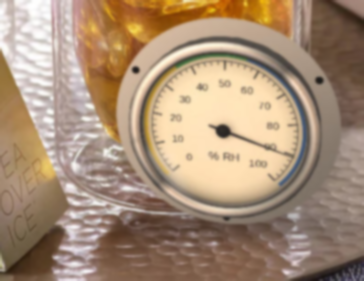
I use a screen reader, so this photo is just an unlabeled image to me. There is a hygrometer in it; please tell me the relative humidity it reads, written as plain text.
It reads 90 %
